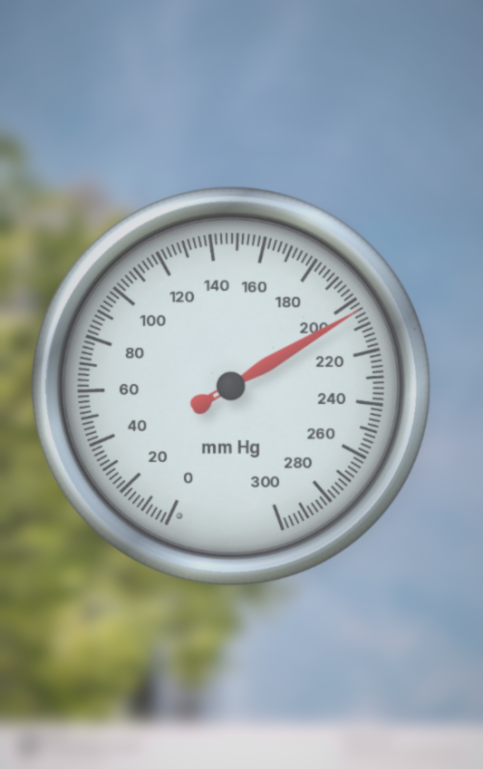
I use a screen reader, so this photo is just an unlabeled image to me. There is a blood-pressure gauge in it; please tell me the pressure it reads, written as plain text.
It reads 204 mmHg
